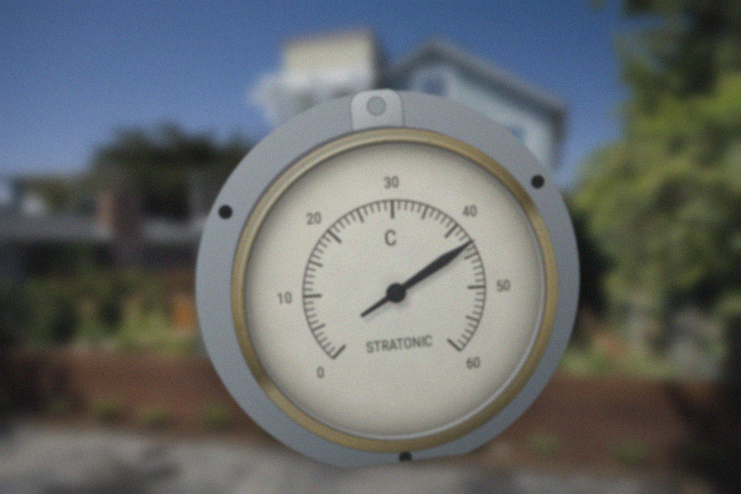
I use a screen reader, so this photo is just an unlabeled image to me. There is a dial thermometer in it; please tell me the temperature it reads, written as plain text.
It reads 43 °C
